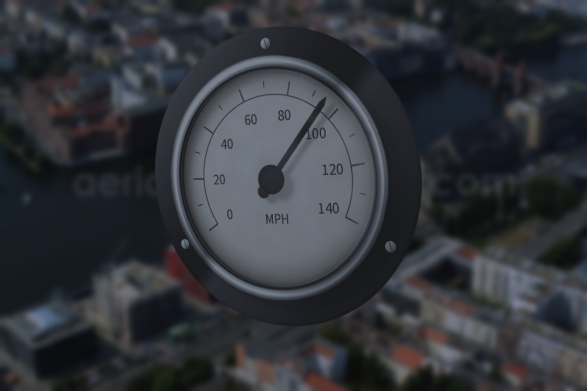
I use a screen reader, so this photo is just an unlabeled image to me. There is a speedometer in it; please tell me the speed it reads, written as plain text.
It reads 95 mph
